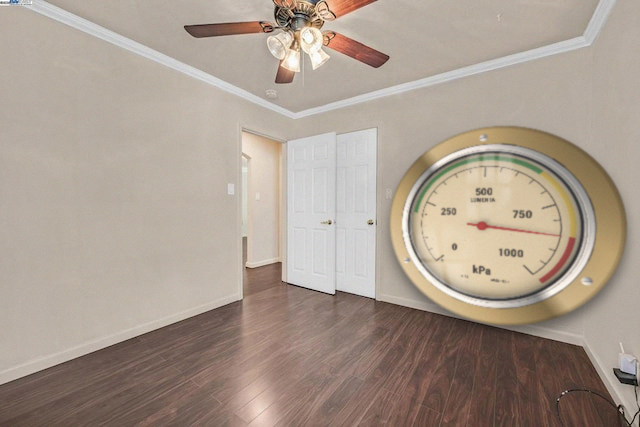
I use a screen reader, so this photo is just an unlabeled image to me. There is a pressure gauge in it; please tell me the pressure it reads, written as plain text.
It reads 850 kPa
